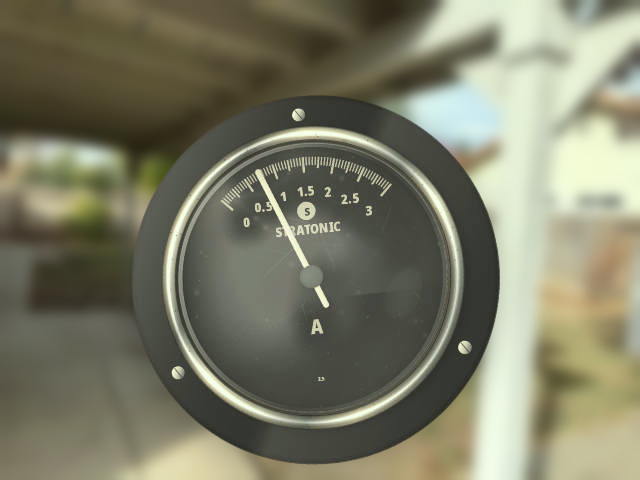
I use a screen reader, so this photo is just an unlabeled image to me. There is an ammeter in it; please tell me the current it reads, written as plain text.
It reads 0.75 A
